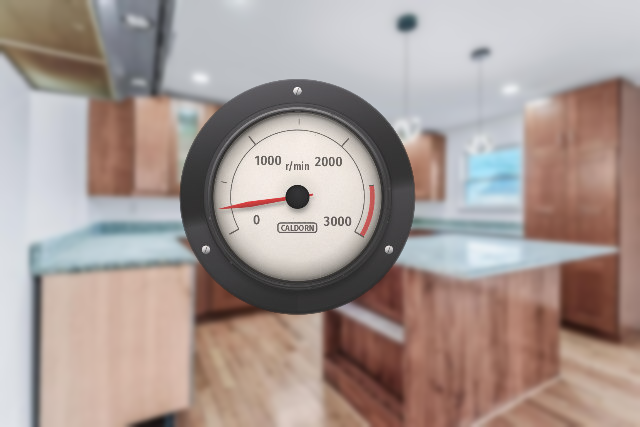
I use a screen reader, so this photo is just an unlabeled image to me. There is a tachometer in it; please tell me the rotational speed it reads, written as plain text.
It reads 250 rpm
